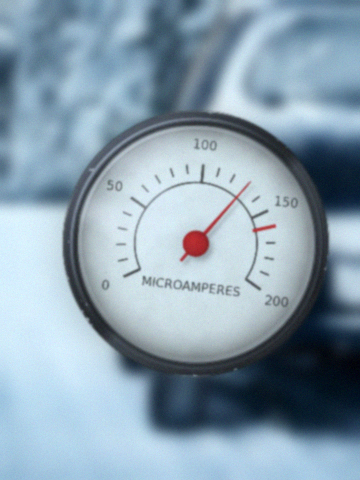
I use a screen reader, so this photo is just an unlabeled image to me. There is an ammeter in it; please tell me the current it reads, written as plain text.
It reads 130 µA
